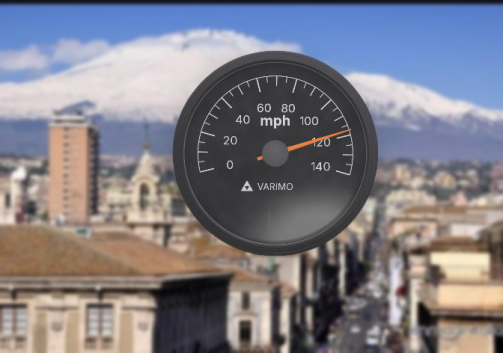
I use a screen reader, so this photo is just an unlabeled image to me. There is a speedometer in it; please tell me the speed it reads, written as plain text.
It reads 117.5 mph
